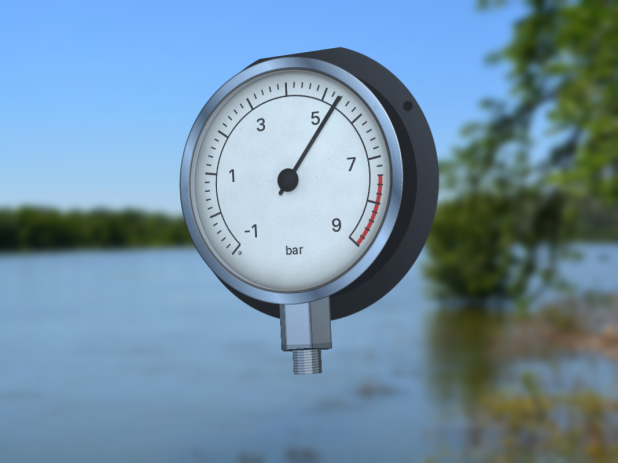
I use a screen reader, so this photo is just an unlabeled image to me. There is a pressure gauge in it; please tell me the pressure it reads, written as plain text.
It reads 5.4 bar
